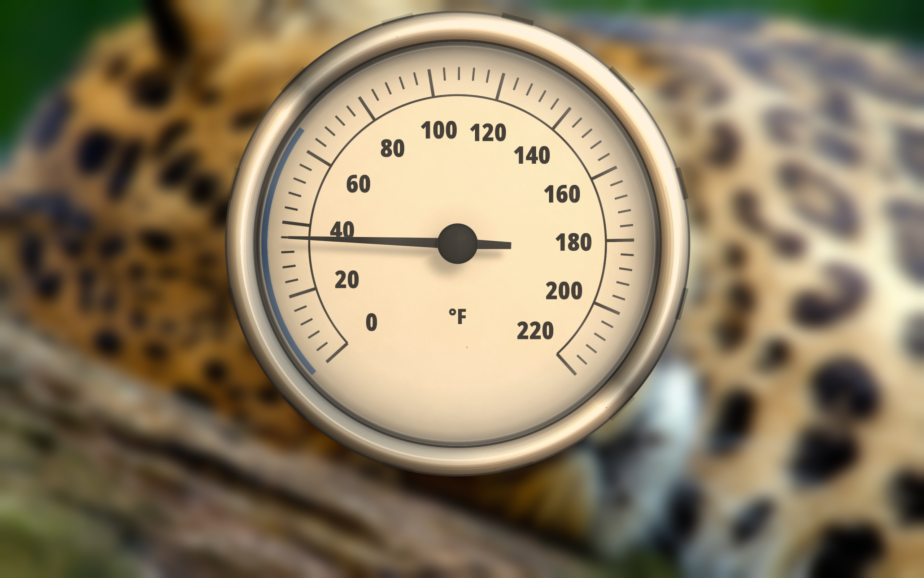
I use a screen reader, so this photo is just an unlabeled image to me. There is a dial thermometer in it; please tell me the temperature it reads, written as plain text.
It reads 36 °F
